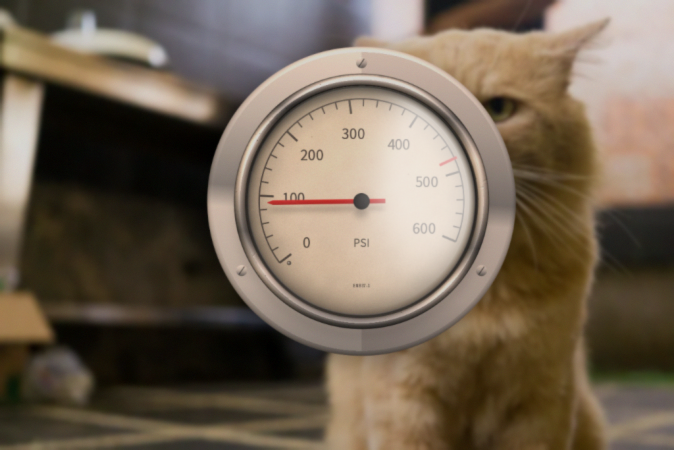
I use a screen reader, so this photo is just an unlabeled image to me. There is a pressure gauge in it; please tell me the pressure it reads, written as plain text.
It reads 90 psi
